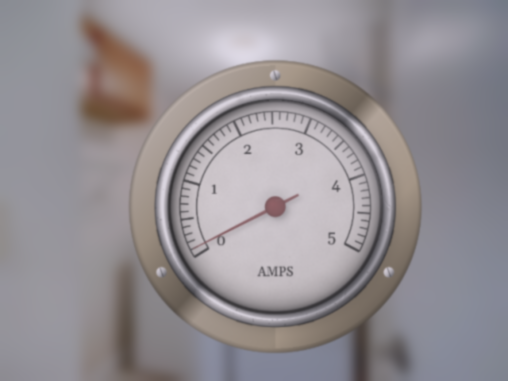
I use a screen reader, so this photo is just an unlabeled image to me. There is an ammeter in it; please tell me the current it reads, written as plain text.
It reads 0.1 A
